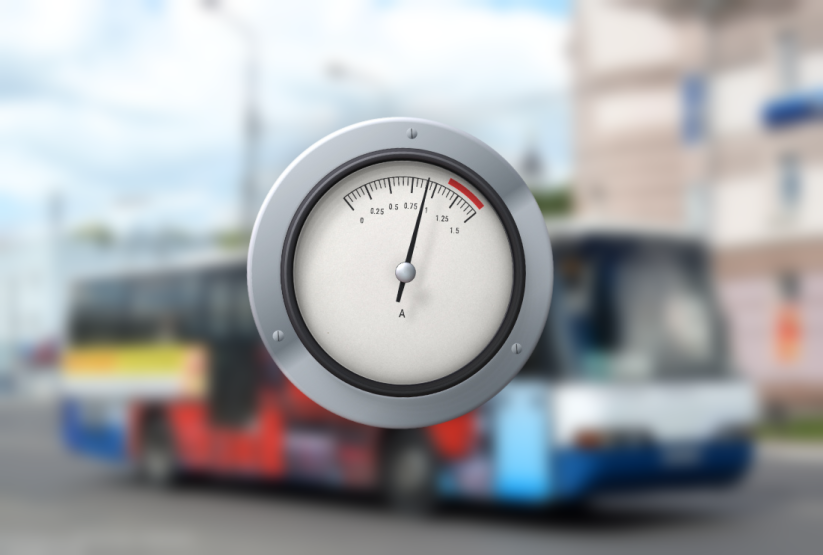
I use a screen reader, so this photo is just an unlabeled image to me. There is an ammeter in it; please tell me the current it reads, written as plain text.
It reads 0.9 A
